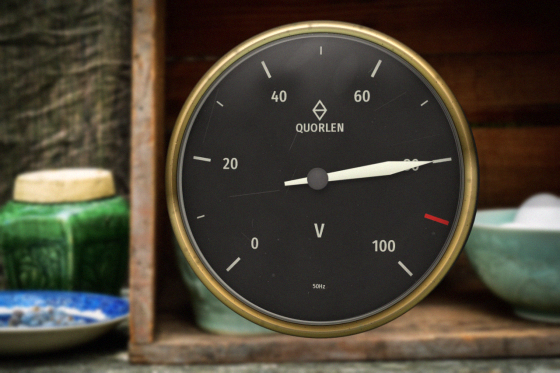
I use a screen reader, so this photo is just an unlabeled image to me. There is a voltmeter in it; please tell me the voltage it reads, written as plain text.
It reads 80 V
